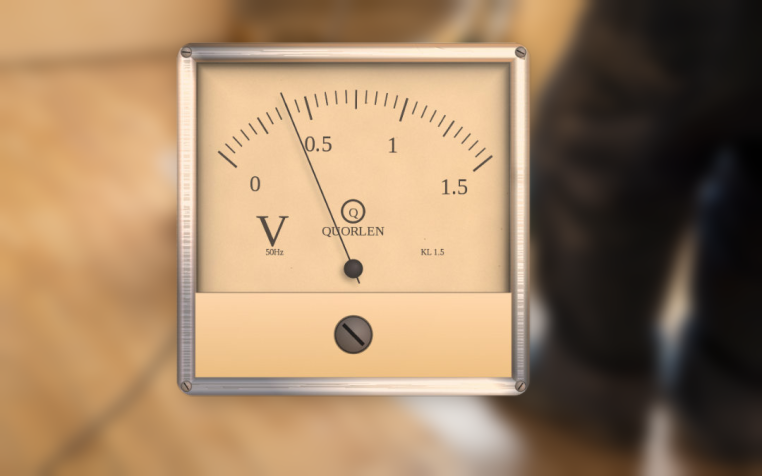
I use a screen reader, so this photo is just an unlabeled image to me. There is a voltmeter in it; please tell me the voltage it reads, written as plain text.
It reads 0.4 V
